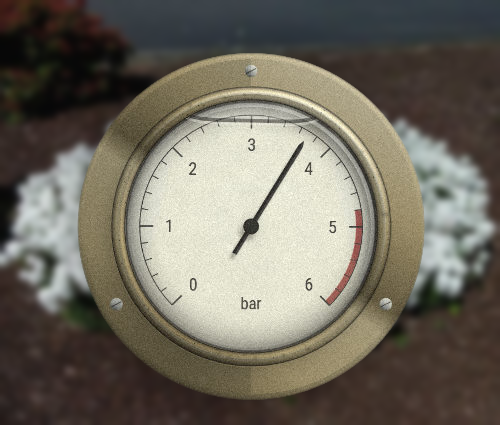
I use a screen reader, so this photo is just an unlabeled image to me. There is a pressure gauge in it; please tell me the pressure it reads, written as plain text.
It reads 3.7 bar
